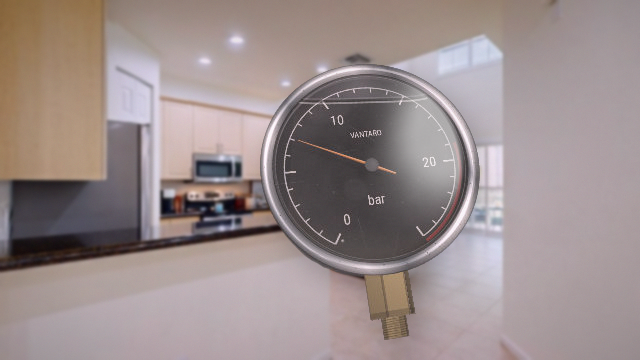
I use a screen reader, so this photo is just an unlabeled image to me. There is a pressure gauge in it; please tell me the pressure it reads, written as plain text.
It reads 7 bar
